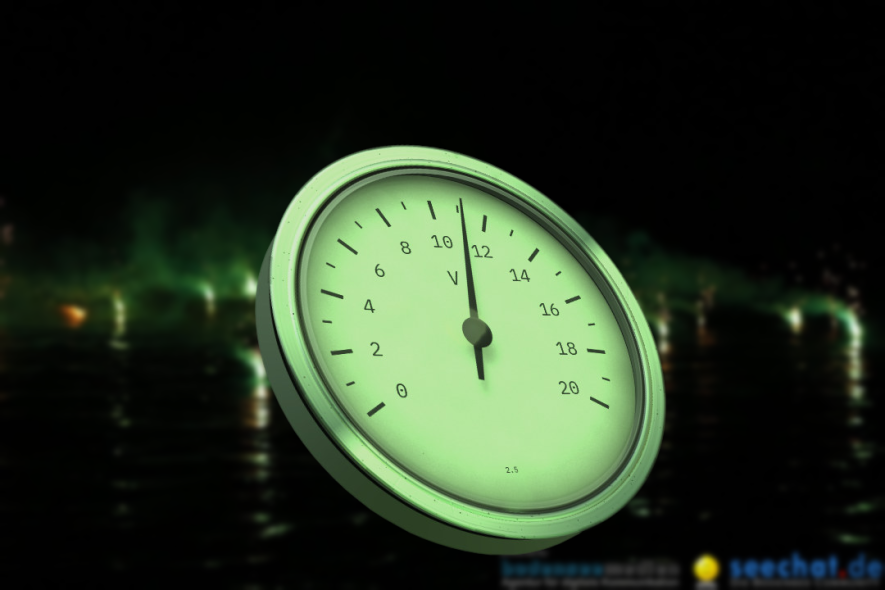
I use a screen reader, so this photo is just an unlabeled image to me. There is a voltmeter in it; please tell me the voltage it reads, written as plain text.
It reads 11 V
